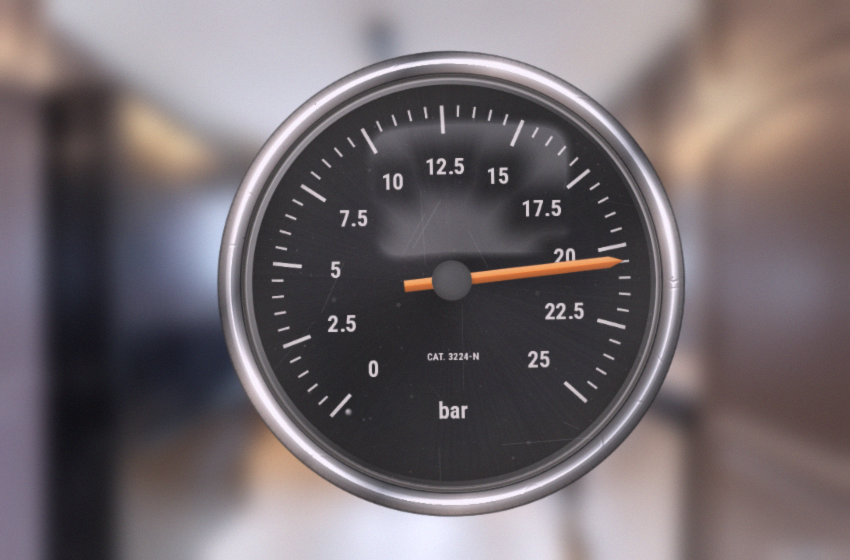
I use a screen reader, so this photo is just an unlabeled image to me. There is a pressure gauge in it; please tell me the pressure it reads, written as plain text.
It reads 20.5 bar
